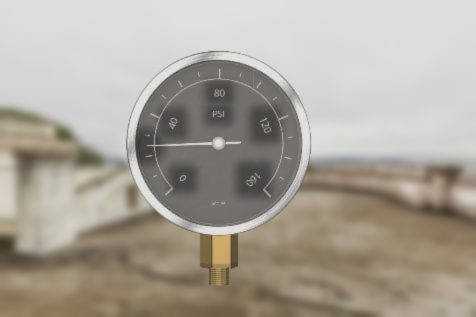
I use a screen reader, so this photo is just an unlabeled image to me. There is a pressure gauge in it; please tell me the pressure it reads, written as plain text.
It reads 25 psi
